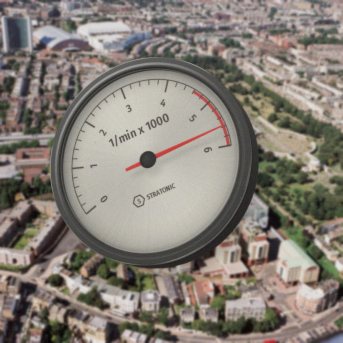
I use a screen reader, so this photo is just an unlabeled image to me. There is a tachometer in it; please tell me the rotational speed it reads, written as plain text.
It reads 5600 rpm
